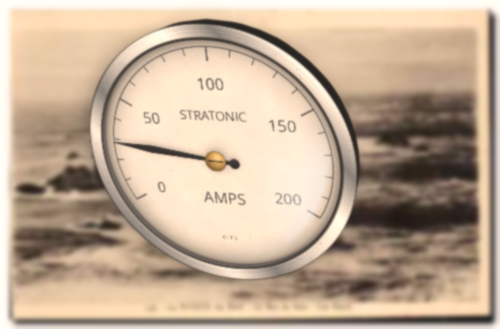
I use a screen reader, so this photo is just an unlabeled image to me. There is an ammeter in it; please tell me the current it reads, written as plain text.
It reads 30 A
